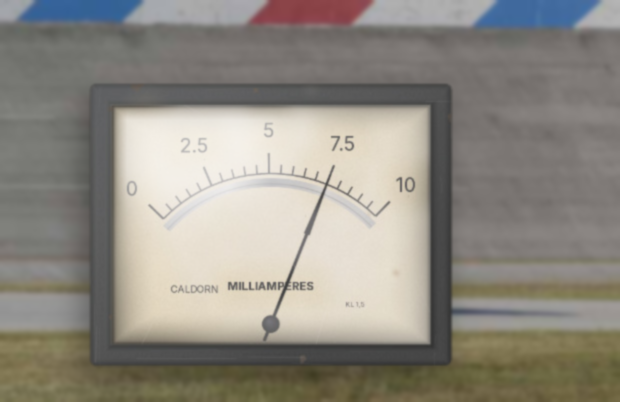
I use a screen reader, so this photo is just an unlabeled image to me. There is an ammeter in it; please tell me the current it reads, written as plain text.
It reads 7.5 mA
